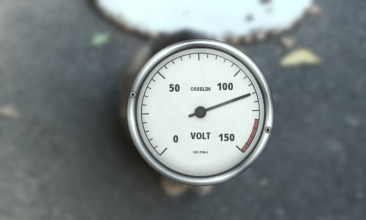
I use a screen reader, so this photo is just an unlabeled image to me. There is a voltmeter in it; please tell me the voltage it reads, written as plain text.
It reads 115 V
